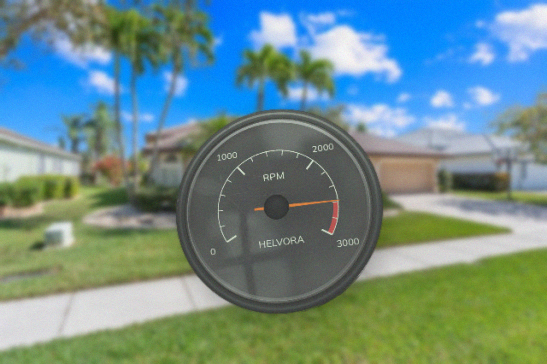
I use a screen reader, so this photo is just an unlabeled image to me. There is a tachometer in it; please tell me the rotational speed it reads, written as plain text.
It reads 2600 rpm
